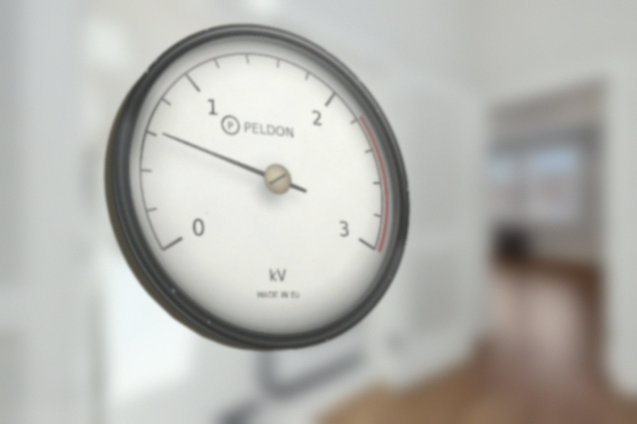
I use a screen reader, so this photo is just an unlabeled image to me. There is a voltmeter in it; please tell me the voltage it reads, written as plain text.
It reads 0.6 kV
